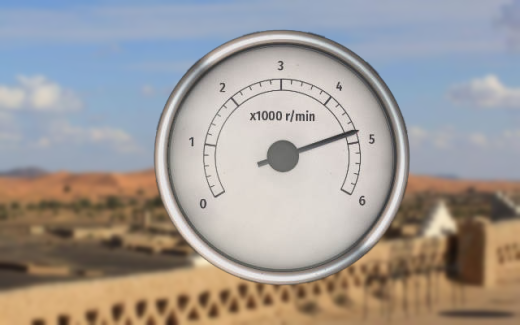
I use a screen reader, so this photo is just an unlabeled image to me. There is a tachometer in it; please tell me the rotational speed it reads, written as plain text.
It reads 4800 rpm
